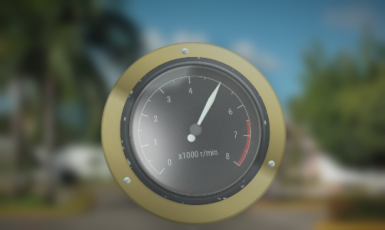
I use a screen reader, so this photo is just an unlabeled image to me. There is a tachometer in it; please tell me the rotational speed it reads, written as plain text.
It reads 5000 rpm
